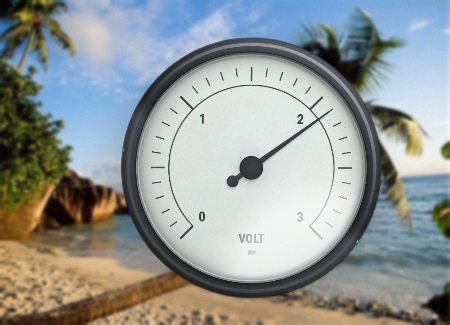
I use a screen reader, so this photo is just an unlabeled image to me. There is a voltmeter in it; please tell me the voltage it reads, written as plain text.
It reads 2.1 V
